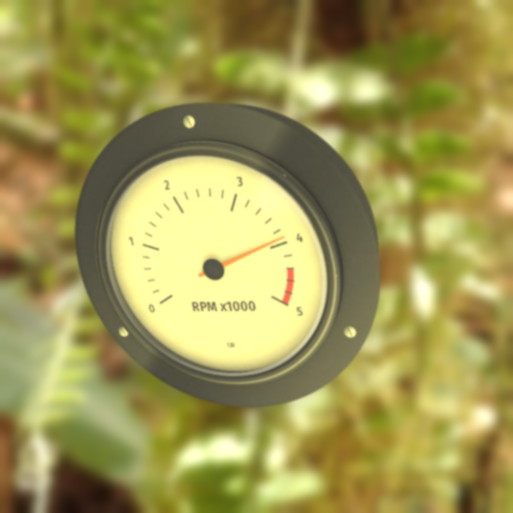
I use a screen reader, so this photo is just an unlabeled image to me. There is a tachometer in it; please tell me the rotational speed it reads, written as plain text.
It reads 3900 rpm
